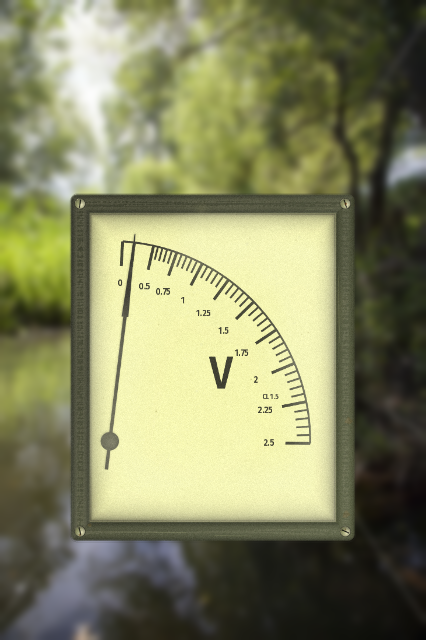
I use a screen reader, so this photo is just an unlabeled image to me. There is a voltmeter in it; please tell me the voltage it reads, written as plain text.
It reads 0.25 V
